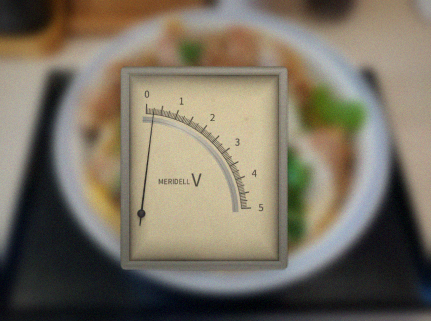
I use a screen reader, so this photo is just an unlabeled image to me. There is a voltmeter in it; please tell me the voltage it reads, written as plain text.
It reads 0.25 V
